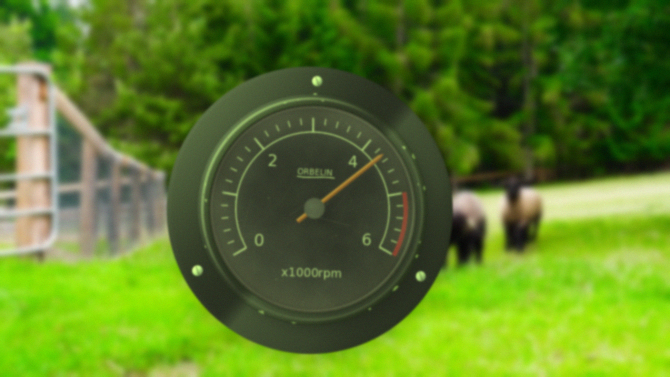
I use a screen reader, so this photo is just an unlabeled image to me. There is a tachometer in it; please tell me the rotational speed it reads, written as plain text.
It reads 4300 rpm
